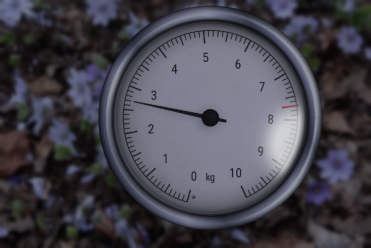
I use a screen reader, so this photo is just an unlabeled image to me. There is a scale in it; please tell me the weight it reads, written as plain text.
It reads 2.7 kg
